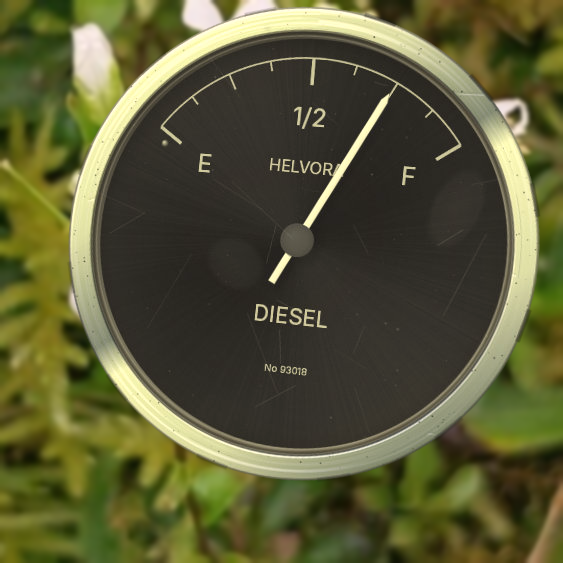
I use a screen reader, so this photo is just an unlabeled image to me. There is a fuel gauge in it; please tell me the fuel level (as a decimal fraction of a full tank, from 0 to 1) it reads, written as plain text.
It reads 0.75
